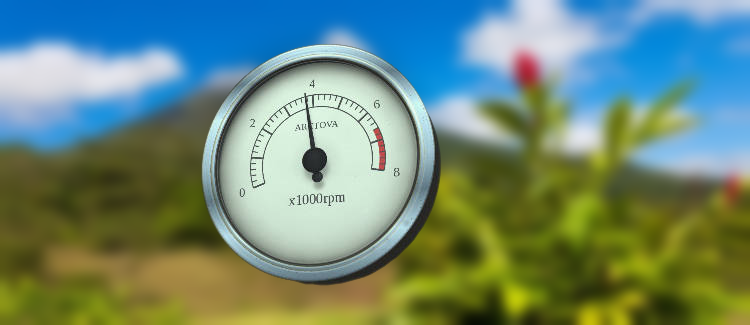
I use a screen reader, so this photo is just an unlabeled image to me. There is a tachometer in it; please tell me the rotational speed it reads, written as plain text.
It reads 3800 rpm
